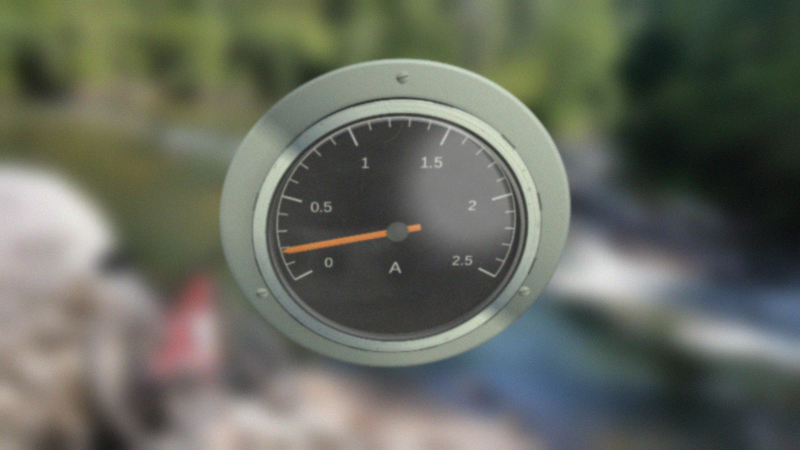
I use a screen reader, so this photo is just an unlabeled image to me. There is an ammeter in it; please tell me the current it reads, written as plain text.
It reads 0.2 A
